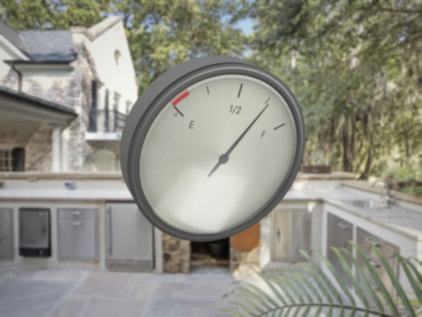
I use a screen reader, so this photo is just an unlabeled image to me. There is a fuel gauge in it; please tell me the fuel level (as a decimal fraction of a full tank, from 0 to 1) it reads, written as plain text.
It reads 0.75
